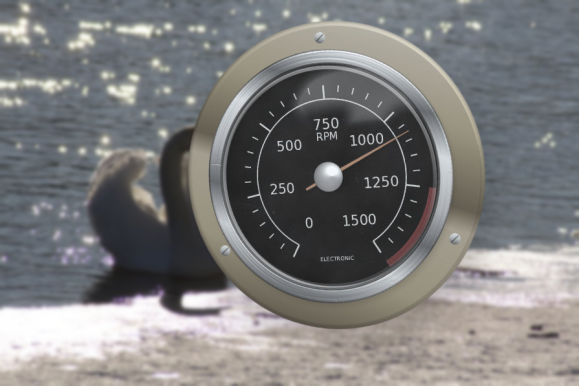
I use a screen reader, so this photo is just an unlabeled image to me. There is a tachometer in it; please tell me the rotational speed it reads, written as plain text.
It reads 1075 rpm
